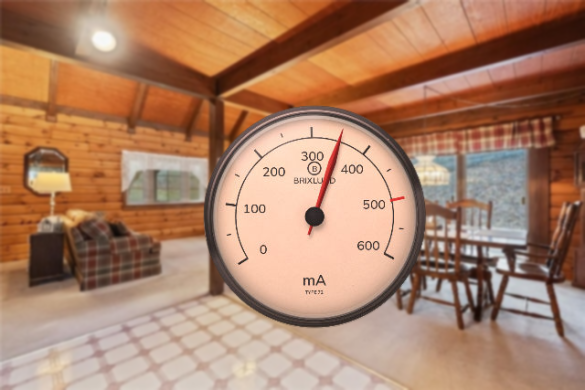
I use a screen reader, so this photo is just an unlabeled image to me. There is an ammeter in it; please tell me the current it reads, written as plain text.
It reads 350 mA
